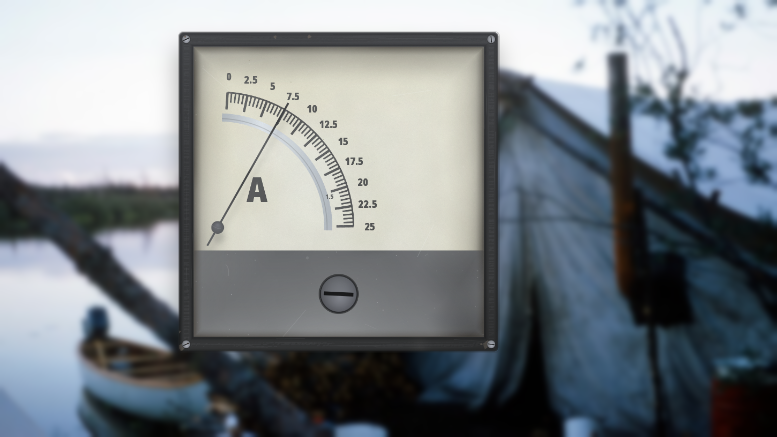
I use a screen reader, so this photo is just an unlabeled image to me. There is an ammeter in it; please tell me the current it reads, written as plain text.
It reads 7.5 A
